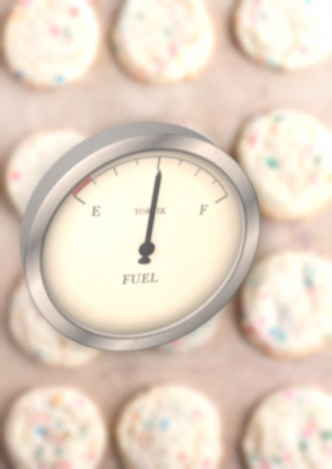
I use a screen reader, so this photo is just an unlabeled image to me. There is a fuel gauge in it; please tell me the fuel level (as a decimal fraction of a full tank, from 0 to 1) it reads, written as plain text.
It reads 0.5
